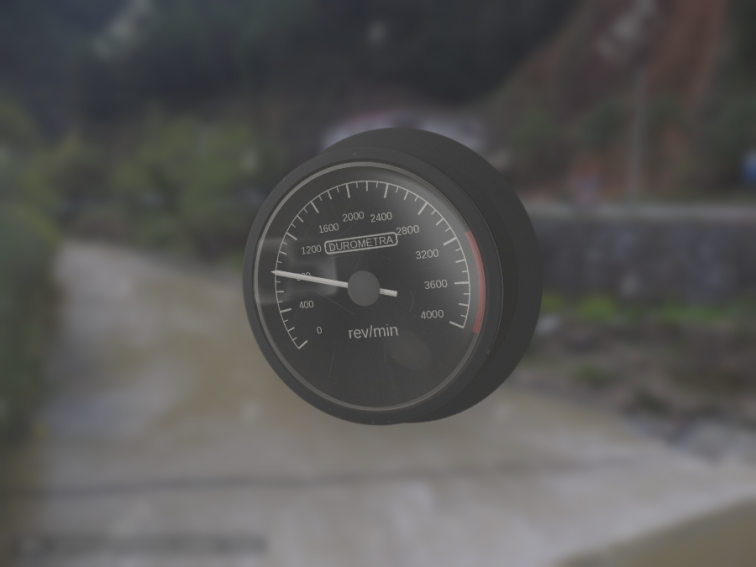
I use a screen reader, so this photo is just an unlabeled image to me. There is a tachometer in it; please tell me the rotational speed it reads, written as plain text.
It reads 800 rpm
